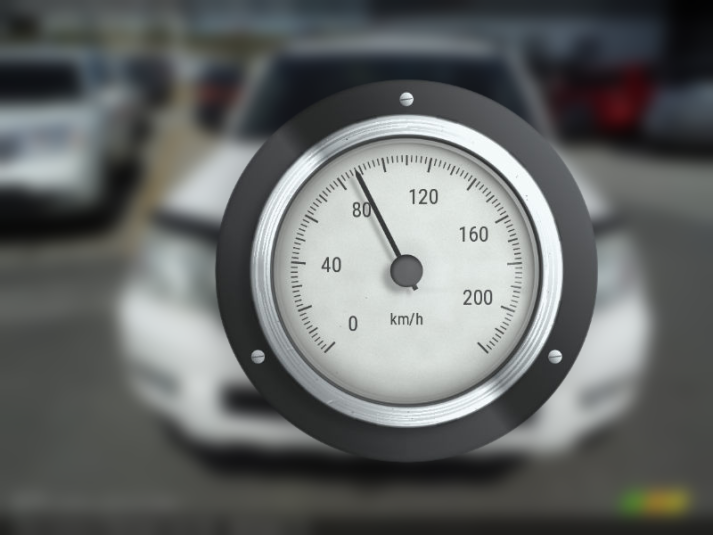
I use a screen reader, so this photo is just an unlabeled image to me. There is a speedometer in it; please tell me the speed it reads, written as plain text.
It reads 88 km/h
